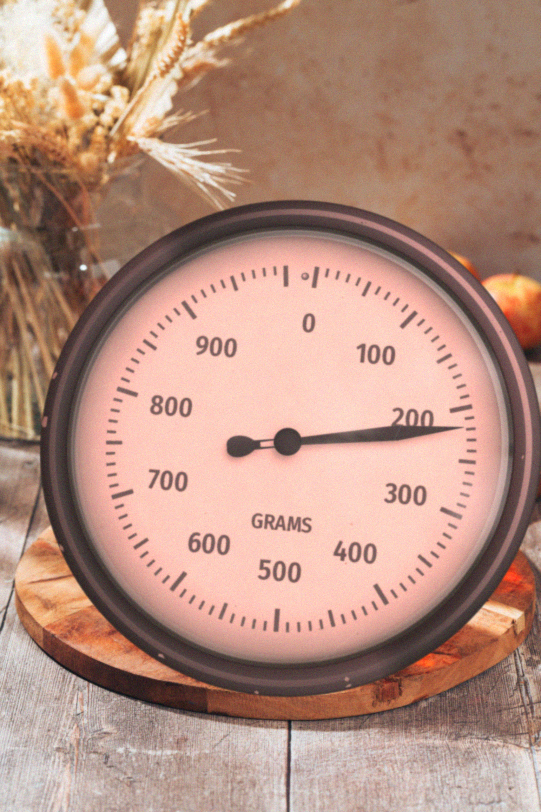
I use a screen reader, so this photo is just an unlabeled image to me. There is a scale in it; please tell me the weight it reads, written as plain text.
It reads 220 g
